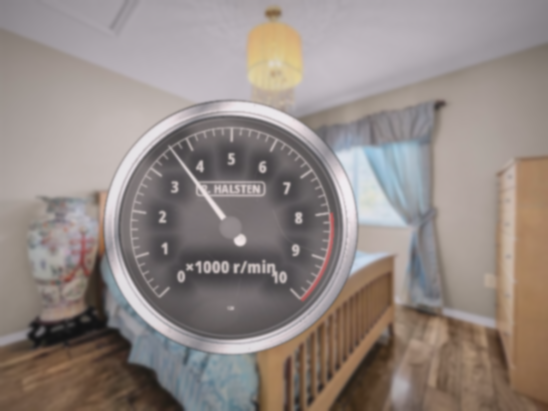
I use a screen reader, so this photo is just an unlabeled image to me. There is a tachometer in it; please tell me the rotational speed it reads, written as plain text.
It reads 3600 rpm
